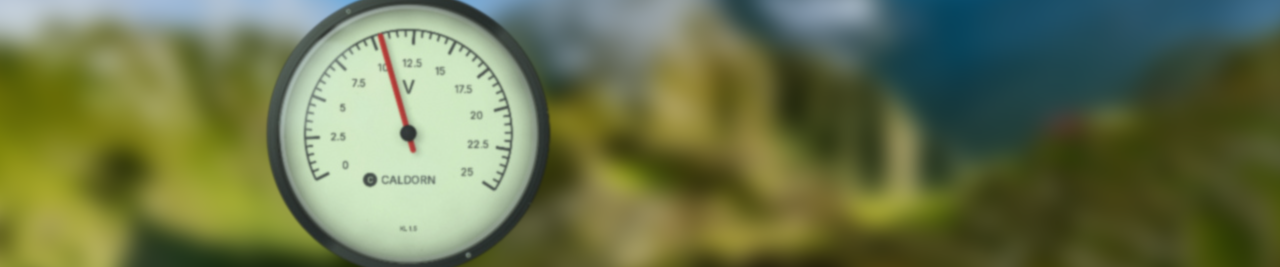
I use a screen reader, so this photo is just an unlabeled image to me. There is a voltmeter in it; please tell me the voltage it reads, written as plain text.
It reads 10.5 V
